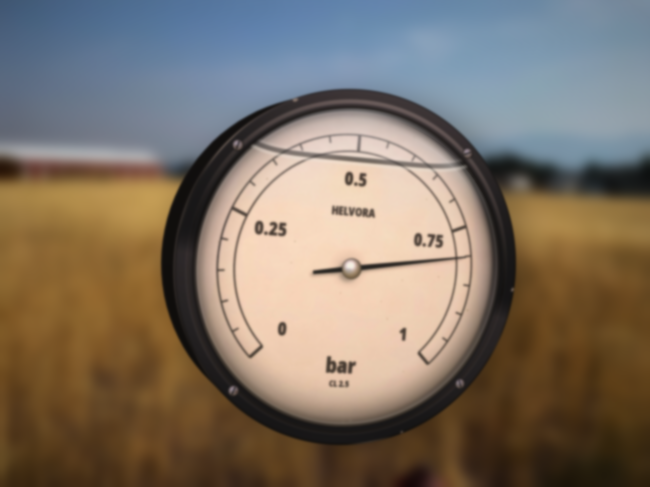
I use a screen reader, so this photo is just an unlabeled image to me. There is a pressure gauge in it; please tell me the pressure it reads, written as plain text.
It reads 0.8 bar
